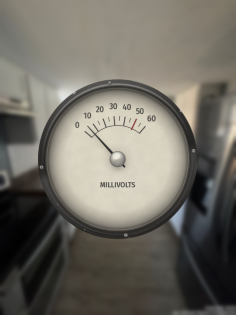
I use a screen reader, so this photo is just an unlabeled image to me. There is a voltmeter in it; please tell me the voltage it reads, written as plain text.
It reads 5 mV
